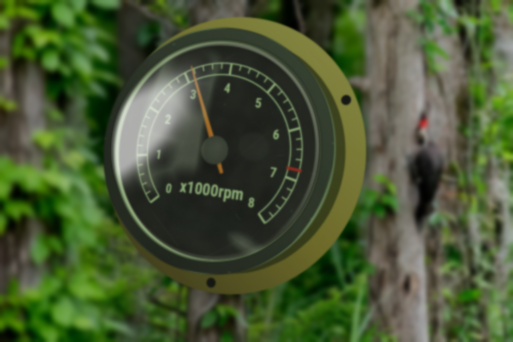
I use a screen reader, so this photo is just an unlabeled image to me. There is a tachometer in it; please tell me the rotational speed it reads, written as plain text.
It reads 3200 rpm
